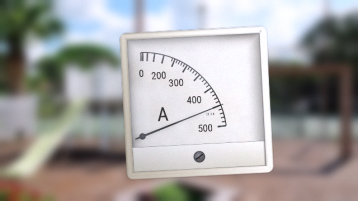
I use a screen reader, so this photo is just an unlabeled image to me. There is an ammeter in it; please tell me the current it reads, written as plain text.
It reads 450 A
